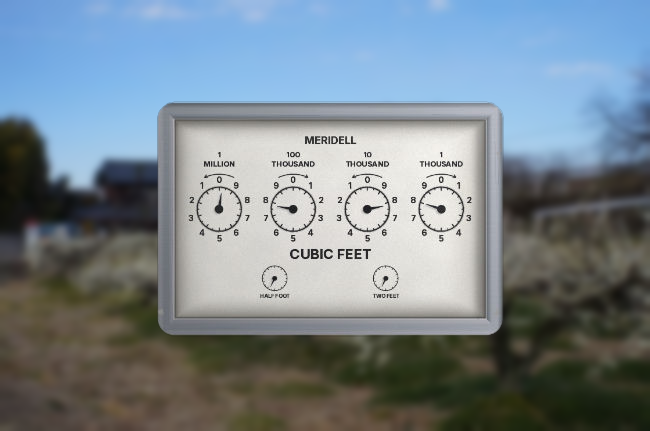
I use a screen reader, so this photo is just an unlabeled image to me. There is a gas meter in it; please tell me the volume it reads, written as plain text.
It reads 977800 ft³
